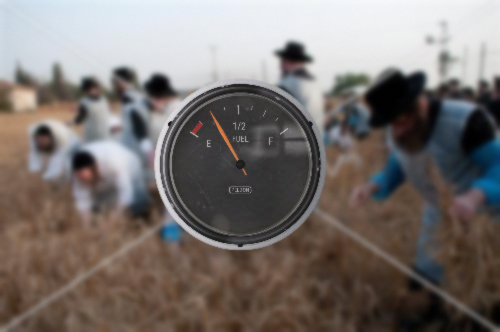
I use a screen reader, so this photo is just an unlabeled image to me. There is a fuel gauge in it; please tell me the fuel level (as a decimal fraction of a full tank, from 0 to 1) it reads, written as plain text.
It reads 0.25
